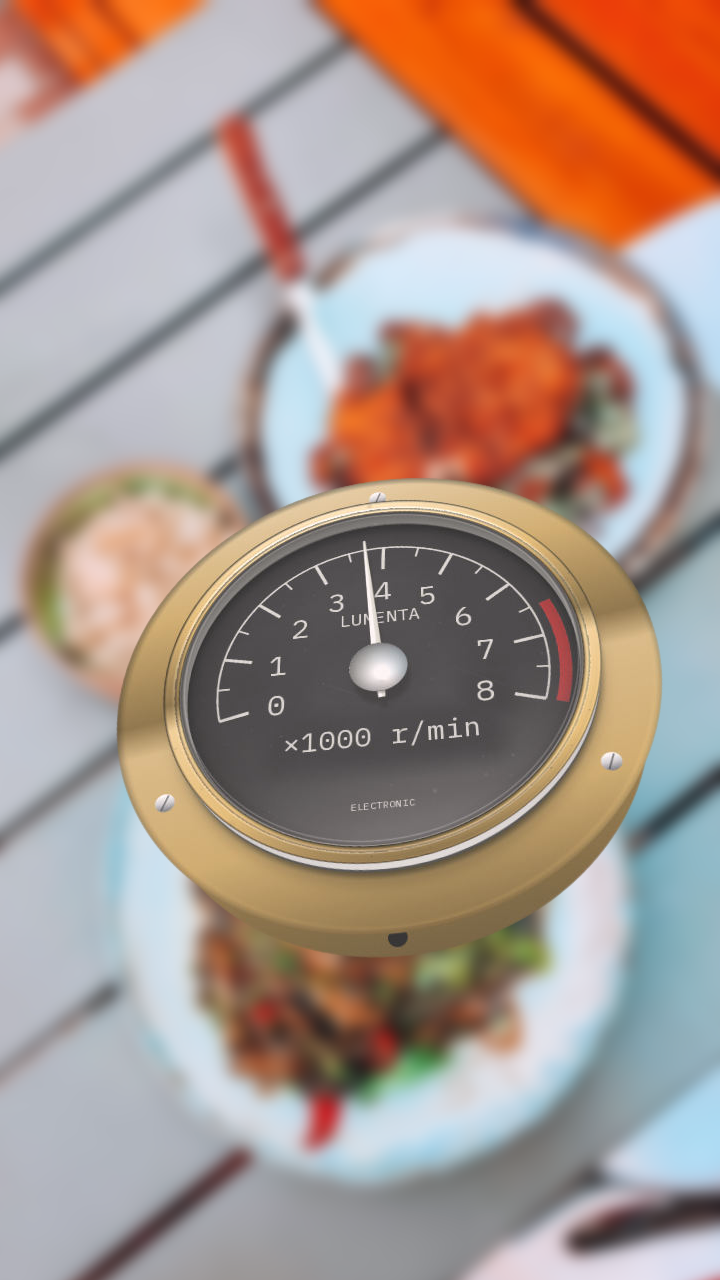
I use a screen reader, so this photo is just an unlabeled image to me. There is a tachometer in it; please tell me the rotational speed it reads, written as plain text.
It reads 3750 rpm
